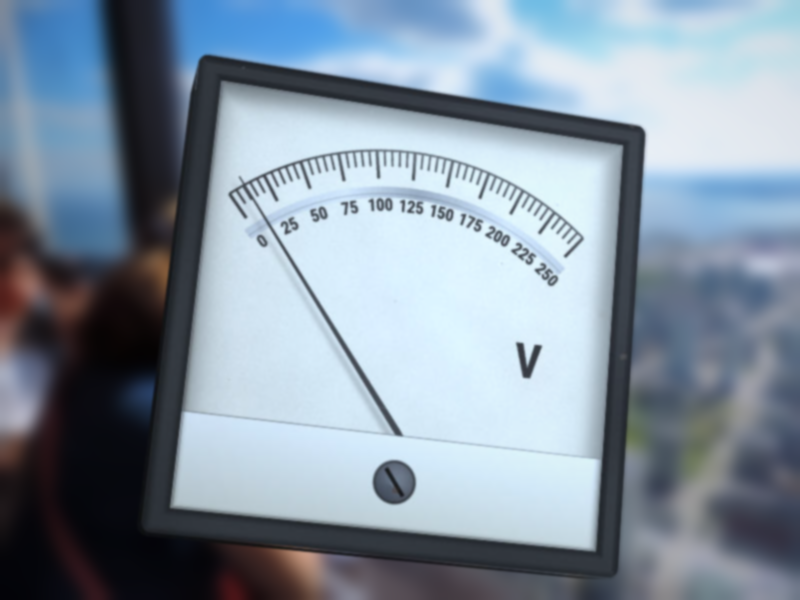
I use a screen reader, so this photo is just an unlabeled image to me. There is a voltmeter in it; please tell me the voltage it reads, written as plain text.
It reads 10 V
